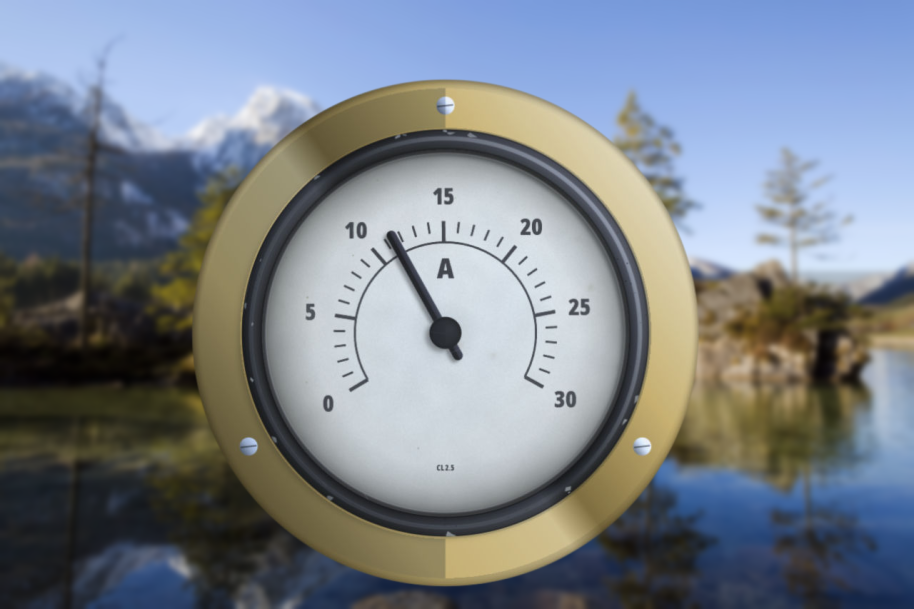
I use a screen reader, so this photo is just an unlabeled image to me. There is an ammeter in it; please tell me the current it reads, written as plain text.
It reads 11.5 A
